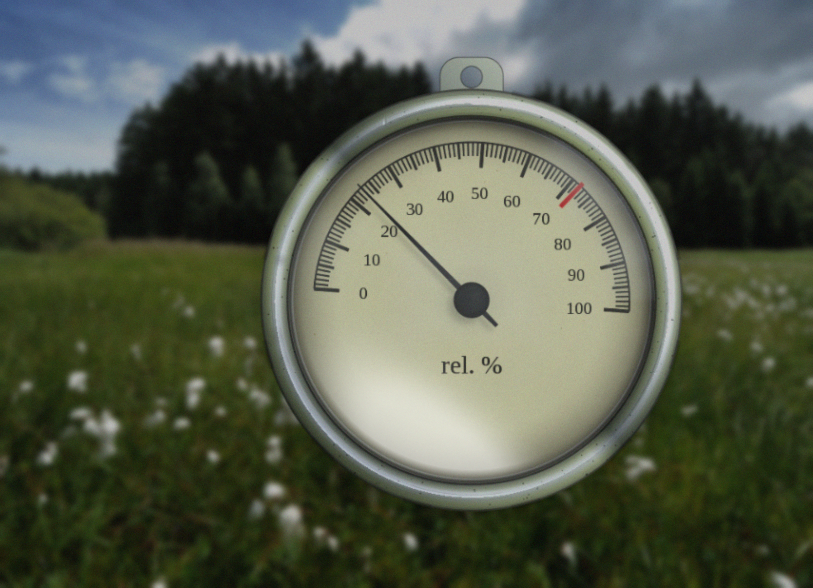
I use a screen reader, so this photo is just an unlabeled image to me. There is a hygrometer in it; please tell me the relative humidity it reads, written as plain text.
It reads 23 %
